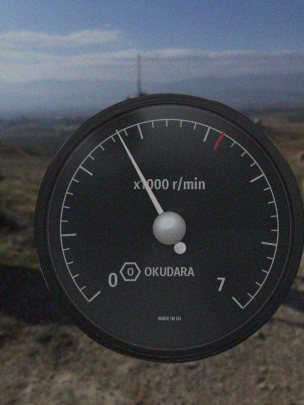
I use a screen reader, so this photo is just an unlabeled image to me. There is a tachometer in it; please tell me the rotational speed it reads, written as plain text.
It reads 2700 rpm
